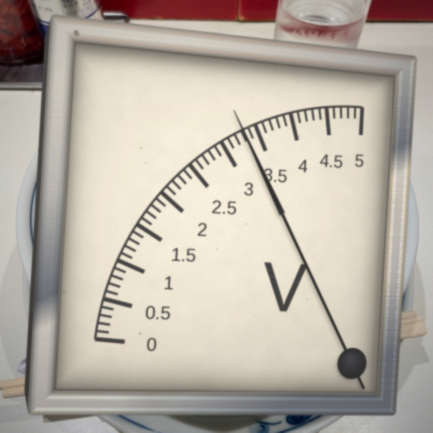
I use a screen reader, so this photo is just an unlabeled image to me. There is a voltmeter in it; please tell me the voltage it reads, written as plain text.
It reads 3.3 V
